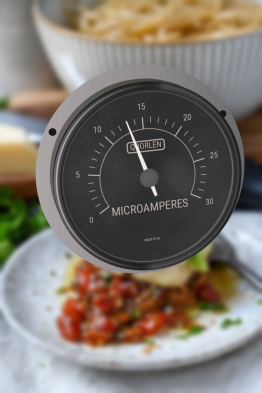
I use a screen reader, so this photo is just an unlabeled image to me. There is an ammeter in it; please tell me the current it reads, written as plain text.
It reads 13 µA
